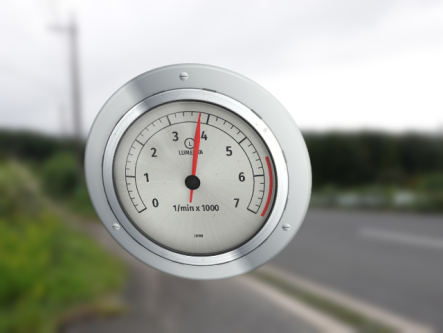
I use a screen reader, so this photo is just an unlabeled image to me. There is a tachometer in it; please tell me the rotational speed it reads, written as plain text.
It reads 3800 rpm
